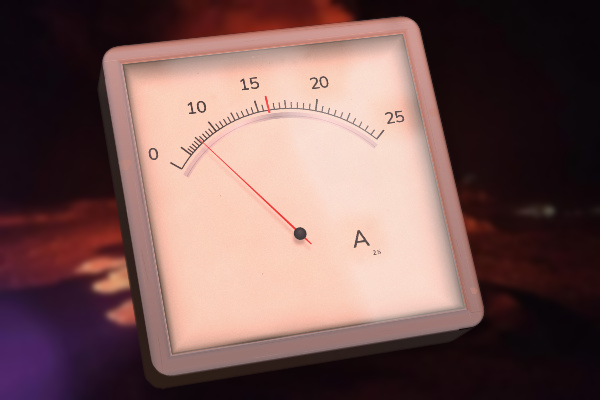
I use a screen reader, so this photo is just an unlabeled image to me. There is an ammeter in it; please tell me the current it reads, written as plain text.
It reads 7.5 A
